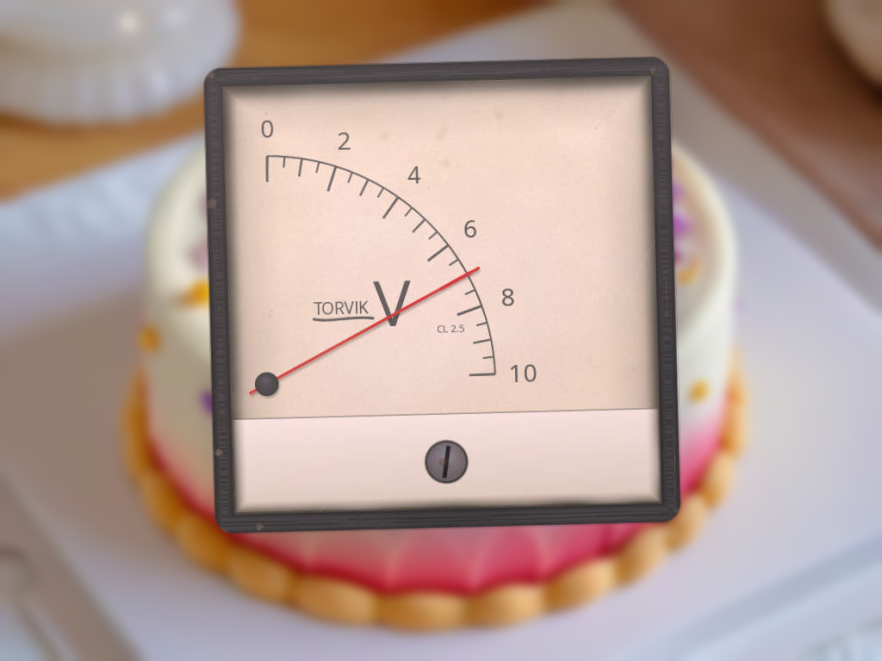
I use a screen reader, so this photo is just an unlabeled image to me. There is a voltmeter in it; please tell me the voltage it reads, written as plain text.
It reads 7 V
